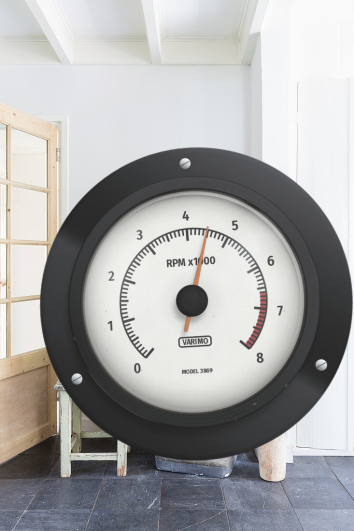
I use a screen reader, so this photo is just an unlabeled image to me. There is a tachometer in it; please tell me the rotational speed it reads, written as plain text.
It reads 4500 rpm
